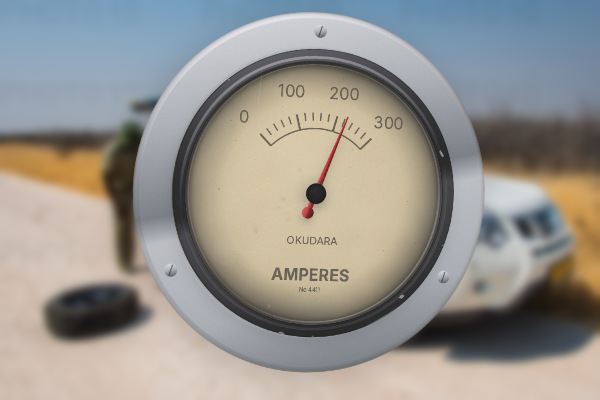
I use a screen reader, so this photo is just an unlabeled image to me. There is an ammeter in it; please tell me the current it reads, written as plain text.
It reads 220 A
